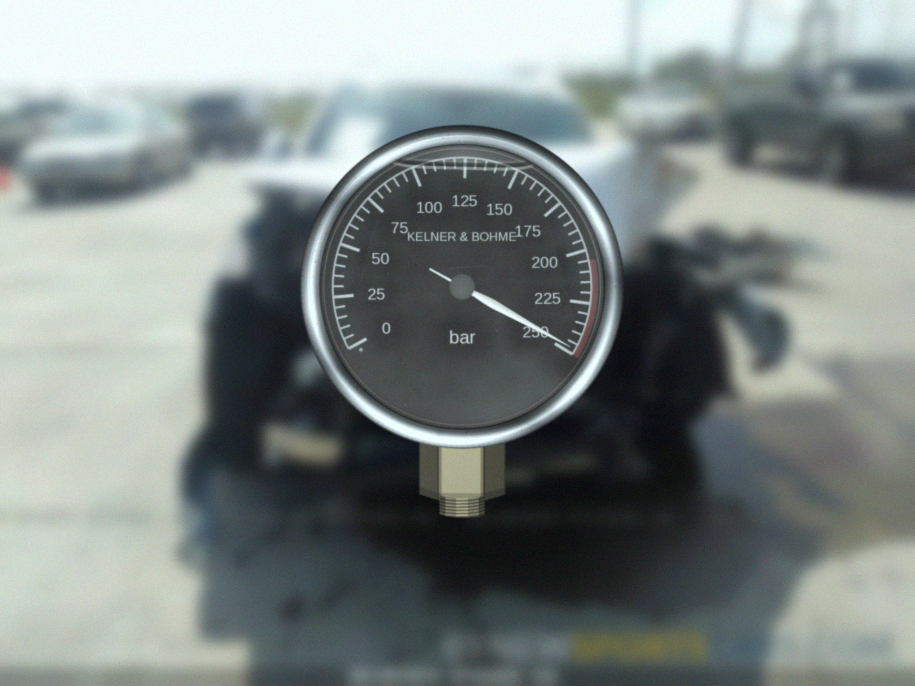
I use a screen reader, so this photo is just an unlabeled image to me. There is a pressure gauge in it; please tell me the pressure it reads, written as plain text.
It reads 247.5 bar
